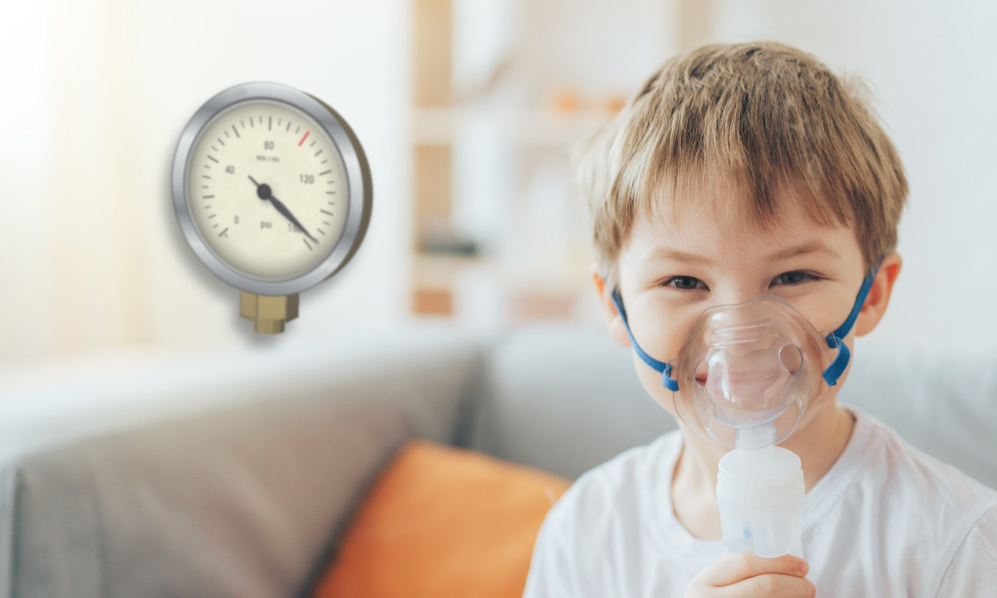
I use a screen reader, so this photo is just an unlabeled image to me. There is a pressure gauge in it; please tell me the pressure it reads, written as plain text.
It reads 155 psi
